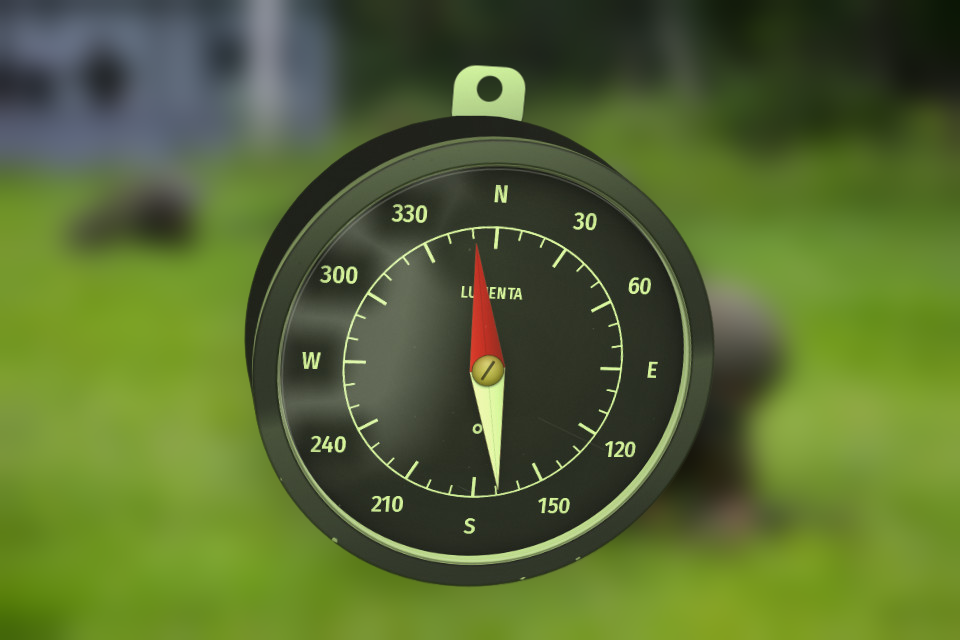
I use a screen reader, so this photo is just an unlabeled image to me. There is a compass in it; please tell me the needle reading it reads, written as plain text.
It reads 350 °
